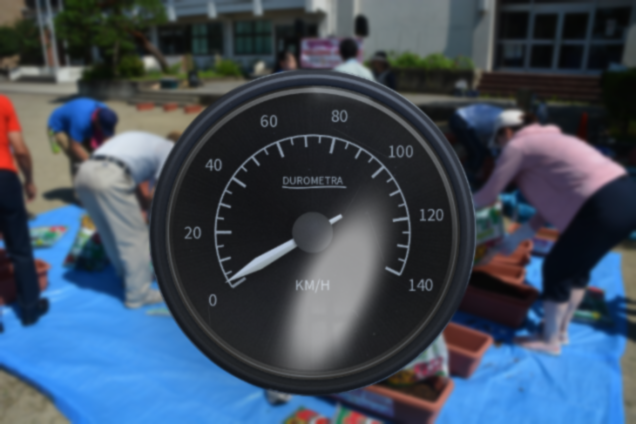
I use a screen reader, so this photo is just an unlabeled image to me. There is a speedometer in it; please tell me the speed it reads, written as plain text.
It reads 2.5 km/h
